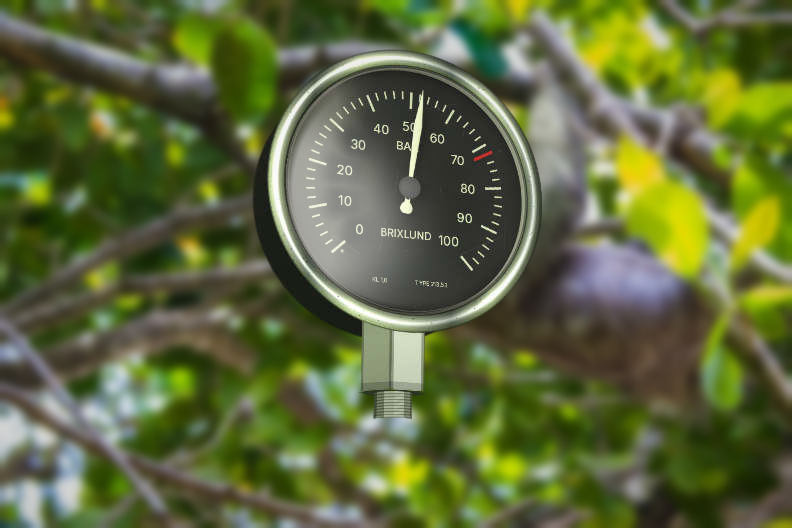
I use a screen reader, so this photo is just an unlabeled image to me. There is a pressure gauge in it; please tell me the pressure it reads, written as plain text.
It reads 52 bar
